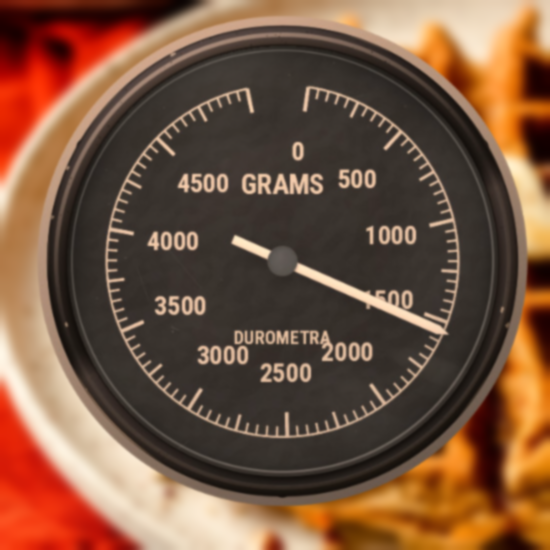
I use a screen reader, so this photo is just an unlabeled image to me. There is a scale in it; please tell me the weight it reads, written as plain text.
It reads 1550 g
